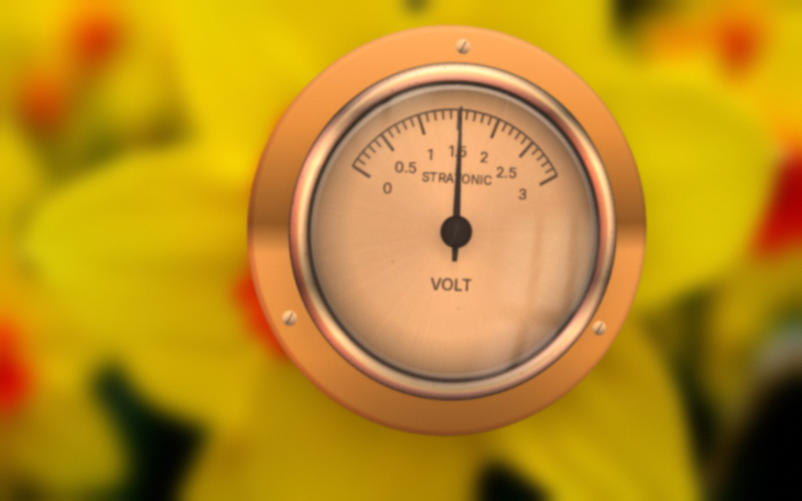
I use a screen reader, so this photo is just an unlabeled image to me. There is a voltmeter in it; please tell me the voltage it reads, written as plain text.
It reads 1.5 V
